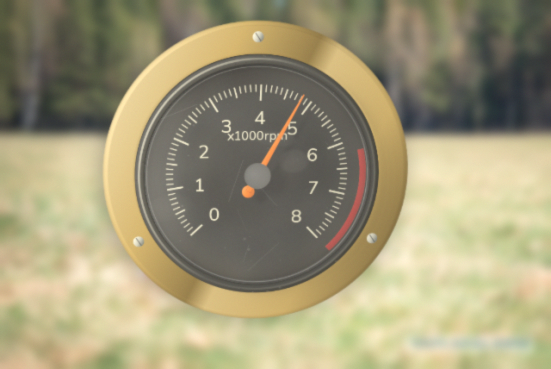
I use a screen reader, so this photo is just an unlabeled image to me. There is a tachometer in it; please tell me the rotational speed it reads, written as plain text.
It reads 4800 rpm
